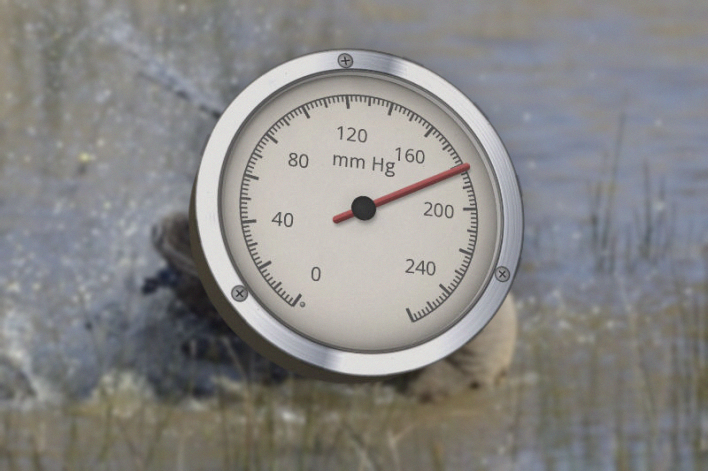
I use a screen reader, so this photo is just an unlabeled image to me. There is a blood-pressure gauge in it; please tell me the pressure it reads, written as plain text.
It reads 182 mmHg
